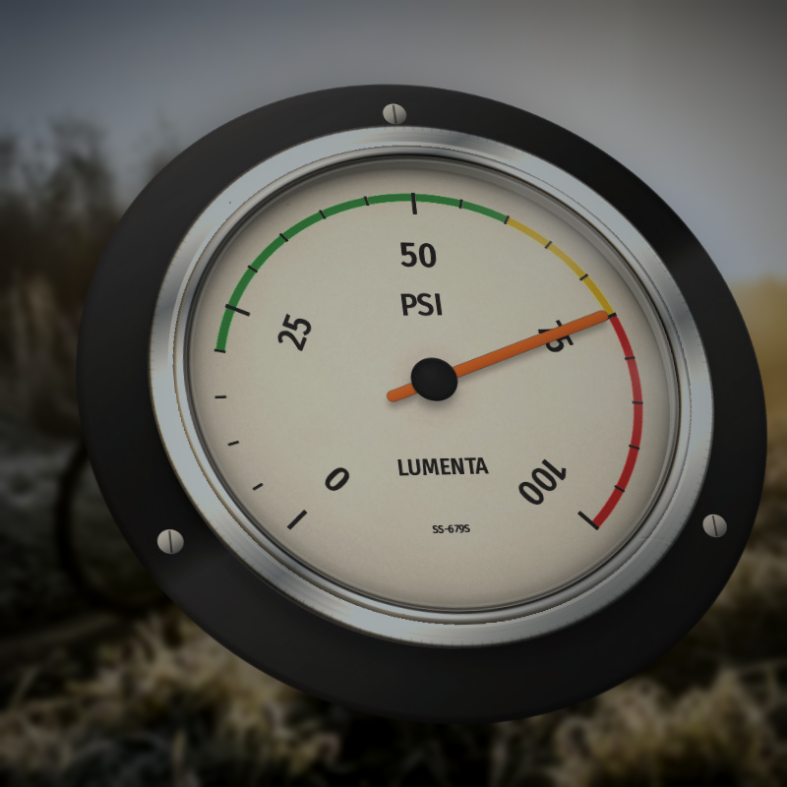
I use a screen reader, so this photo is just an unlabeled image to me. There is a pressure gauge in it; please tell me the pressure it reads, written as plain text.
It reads 75 psi
